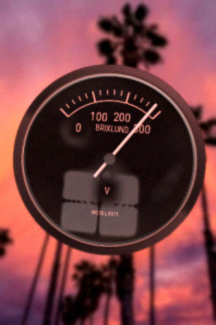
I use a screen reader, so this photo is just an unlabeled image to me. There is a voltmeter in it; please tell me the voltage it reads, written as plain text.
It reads 280 V
